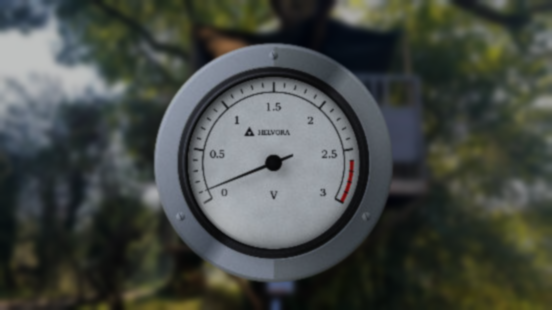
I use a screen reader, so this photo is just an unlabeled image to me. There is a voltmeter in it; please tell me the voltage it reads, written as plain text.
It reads 0.1 V
